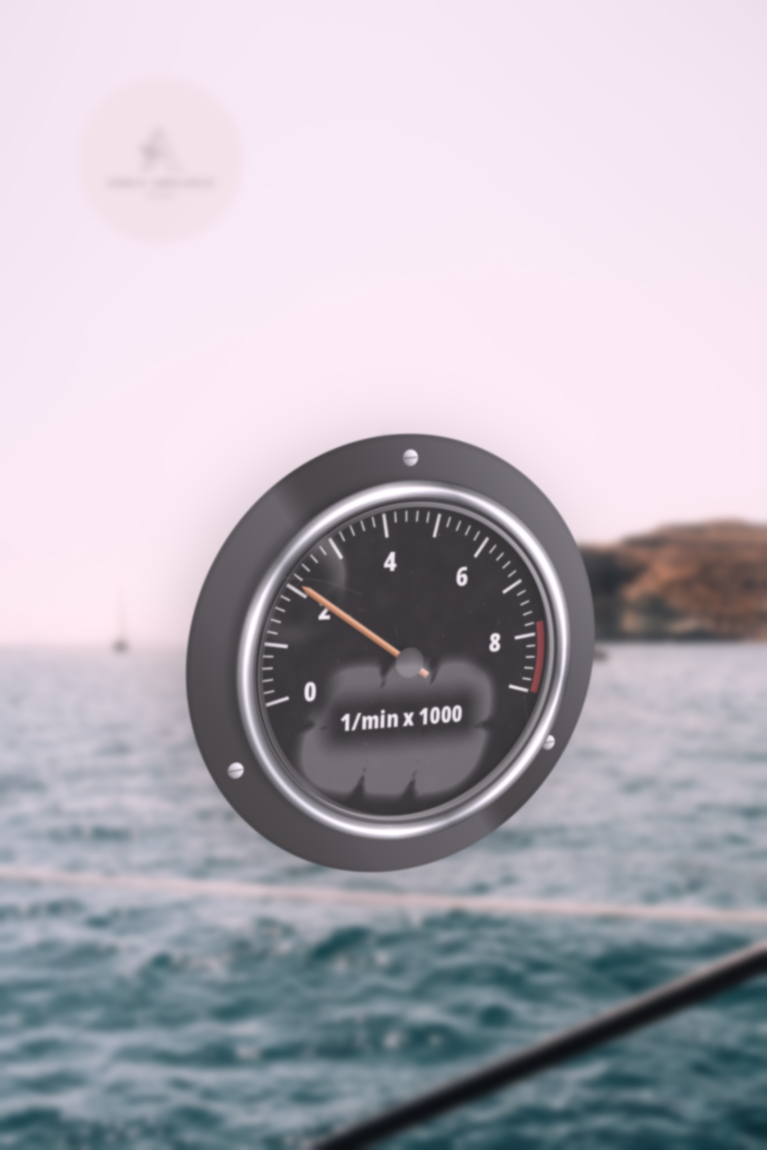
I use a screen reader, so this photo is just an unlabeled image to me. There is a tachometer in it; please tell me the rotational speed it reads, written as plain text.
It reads 2100 rpm
